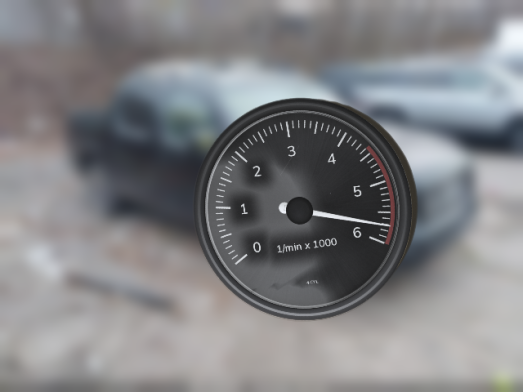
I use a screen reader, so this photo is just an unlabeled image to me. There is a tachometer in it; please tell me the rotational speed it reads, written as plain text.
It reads 5700 rpm
